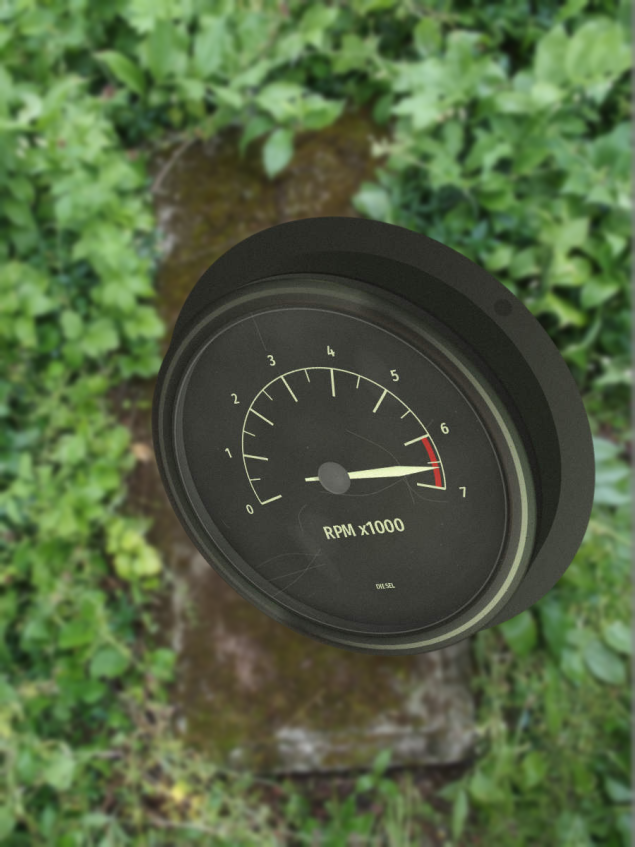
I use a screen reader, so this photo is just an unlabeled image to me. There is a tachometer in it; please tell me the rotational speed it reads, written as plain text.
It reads 6500 rpm
